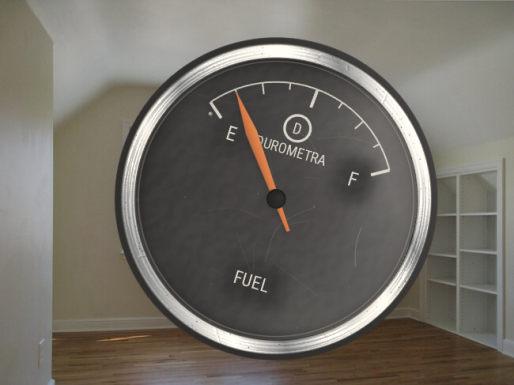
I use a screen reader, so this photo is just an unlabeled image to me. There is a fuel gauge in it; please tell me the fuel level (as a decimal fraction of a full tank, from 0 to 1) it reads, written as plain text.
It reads 0.125
